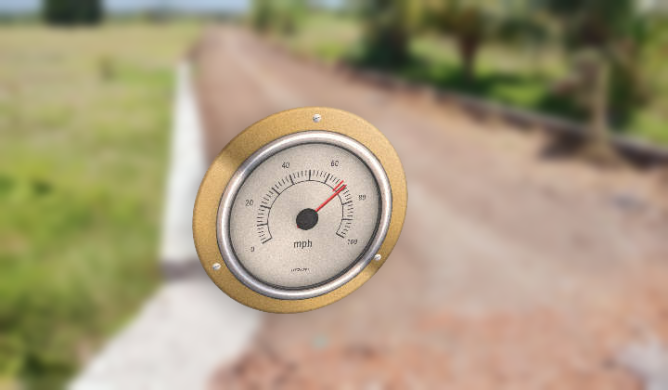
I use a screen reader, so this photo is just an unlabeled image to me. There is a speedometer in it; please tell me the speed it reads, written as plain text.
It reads 70 mph
